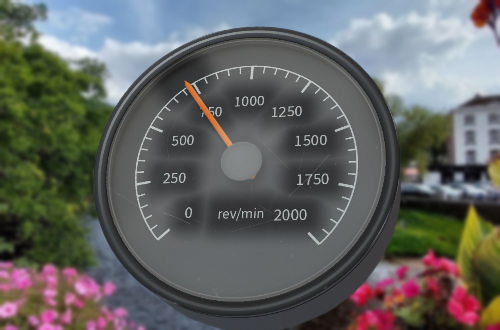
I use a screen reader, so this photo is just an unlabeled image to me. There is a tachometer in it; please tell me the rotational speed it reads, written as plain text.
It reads 725 rpm
